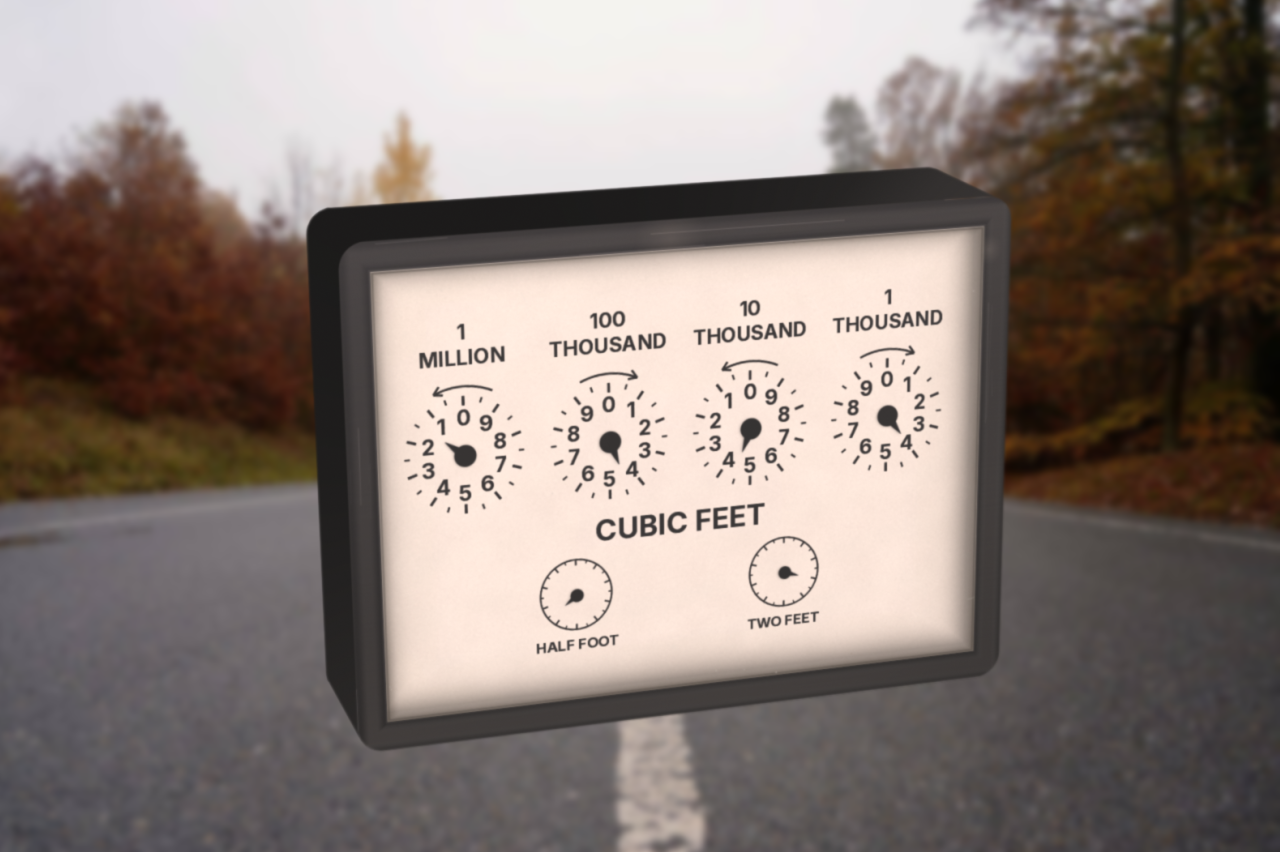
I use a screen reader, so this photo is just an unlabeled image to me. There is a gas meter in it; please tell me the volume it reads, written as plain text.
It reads 144400 ft³
